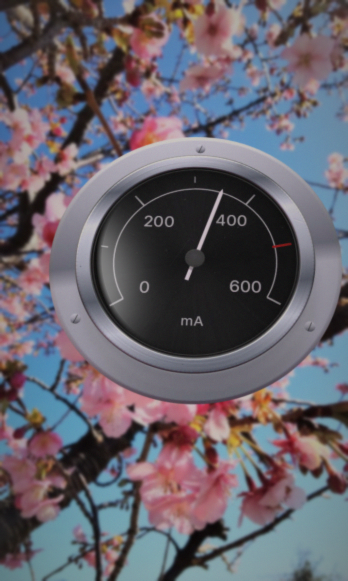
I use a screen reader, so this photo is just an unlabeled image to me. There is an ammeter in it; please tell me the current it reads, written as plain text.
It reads 350 mA
